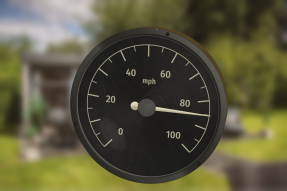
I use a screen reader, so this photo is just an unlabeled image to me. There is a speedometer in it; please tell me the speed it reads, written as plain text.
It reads 85 mph
